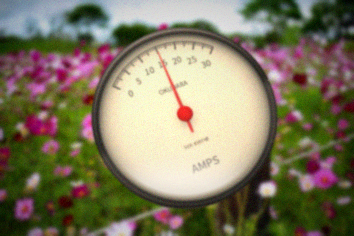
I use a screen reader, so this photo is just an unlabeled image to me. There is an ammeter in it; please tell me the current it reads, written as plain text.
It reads 15 A
